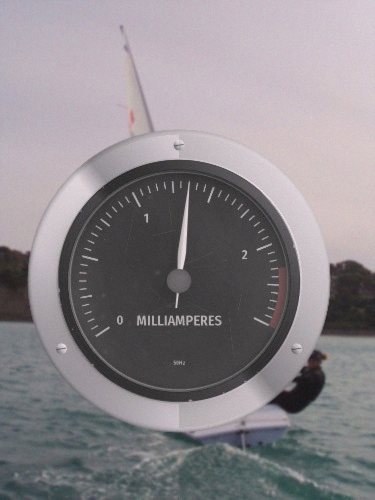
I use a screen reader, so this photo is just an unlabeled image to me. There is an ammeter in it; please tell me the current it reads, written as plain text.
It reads 1.35 mA
